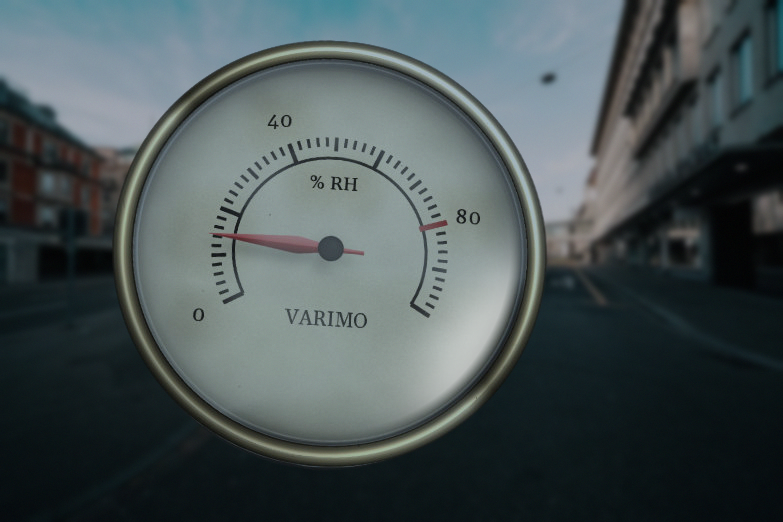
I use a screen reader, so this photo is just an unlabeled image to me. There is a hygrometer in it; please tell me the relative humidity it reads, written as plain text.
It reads 14 %
